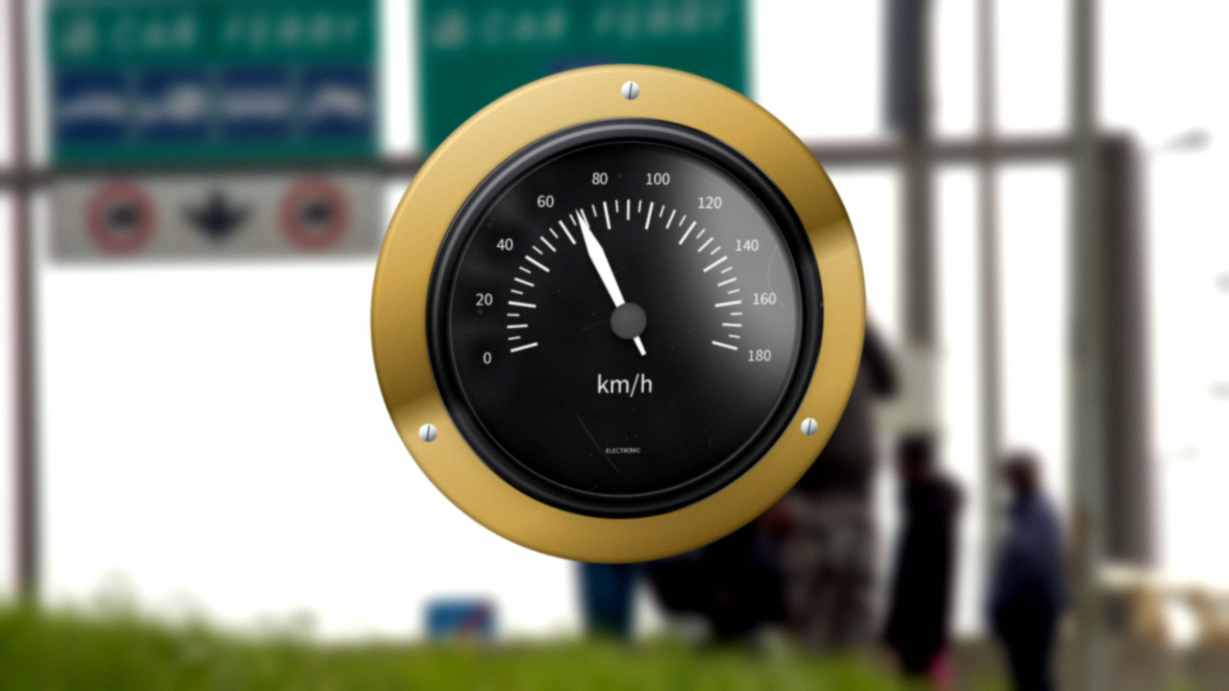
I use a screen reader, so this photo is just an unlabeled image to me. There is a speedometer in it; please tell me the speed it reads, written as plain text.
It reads 67.5 km/h
